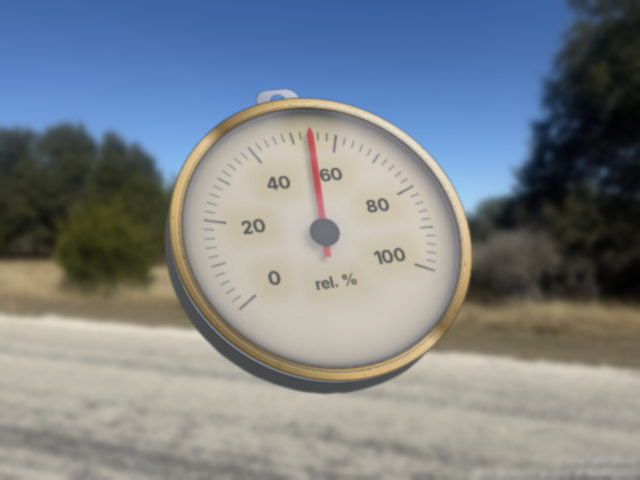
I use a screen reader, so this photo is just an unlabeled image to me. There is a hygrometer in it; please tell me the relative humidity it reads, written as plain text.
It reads 54 %
